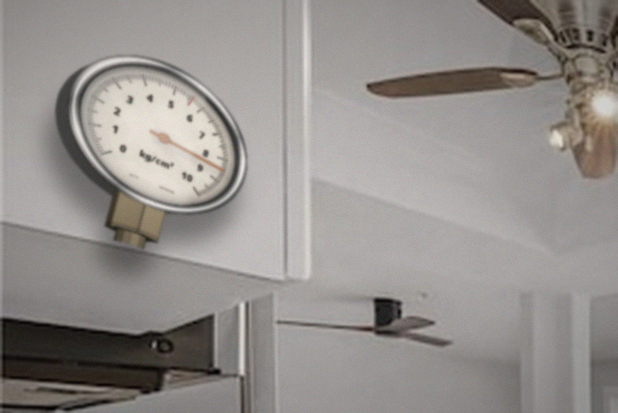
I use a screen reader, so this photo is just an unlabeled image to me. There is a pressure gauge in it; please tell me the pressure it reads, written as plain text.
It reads 8.5 kg/cm²
